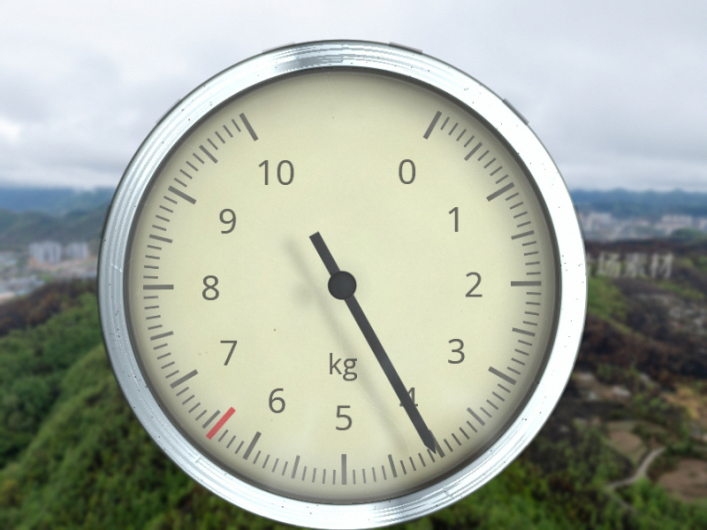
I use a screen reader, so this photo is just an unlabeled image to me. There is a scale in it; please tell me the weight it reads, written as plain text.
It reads 4.05 kg
